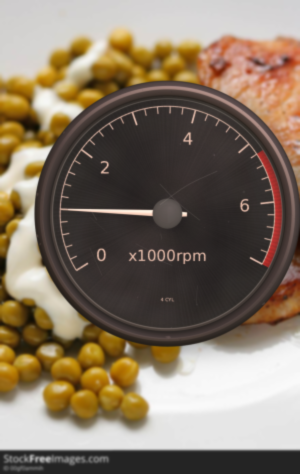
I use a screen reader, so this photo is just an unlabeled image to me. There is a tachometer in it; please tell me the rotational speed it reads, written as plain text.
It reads 1000 rpm
